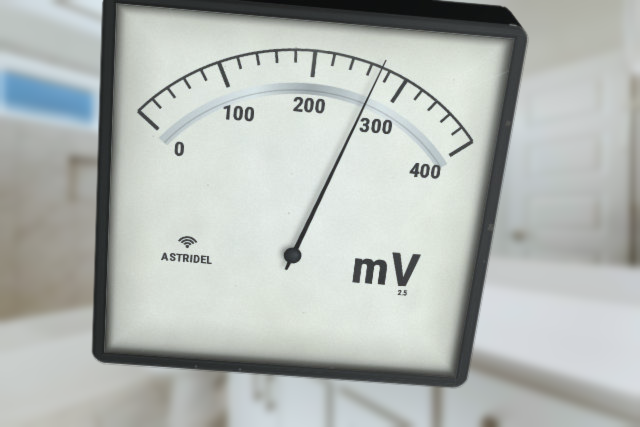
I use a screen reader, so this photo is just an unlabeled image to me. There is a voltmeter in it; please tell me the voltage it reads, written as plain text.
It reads 270 mV
